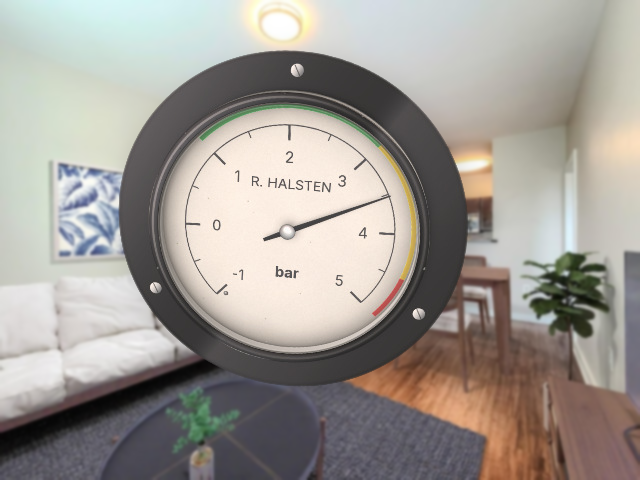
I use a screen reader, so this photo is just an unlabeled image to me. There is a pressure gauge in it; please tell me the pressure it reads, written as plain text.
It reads 3.5 bar
